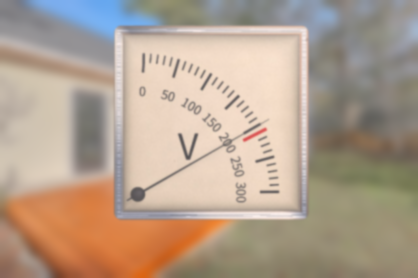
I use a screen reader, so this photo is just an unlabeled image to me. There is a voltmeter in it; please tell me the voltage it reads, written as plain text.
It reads 200 V
